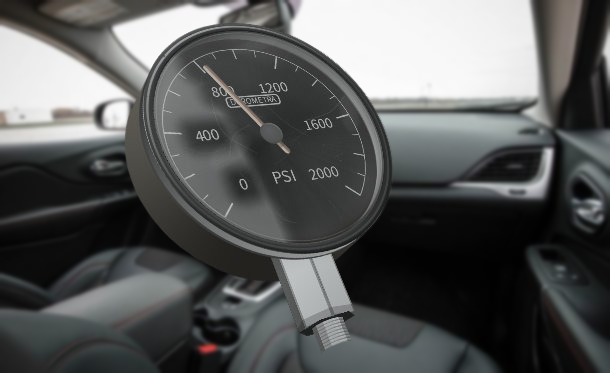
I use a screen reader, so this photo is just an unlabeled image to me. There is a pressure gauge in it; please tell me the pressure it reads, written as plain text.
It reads 800 psi
